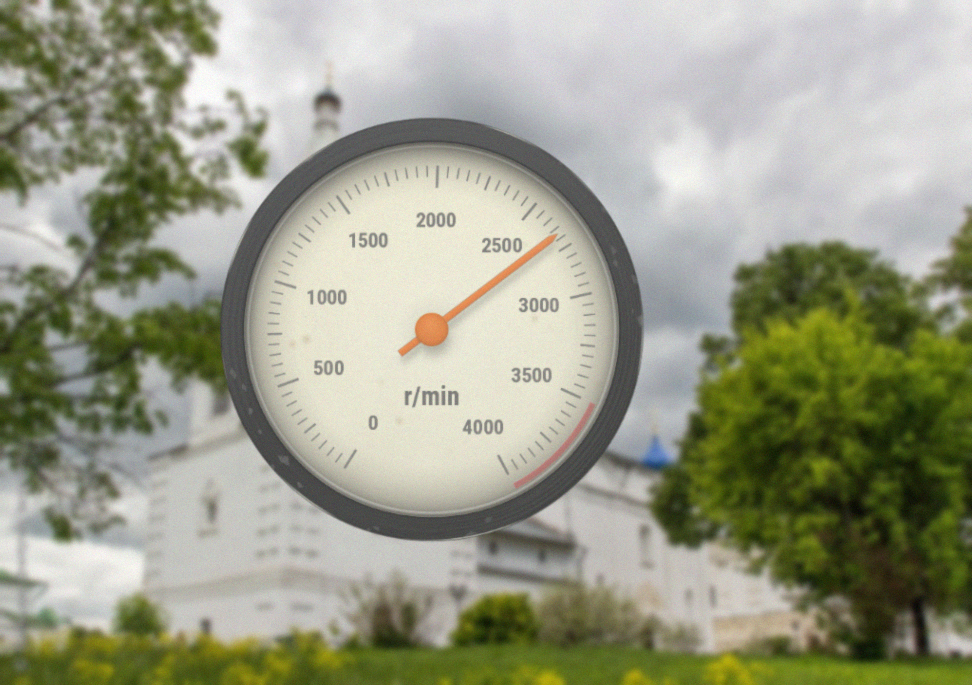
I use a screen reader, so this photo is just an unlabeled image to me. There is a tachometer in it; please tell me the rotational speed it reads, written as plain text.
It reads 2675 rpm
